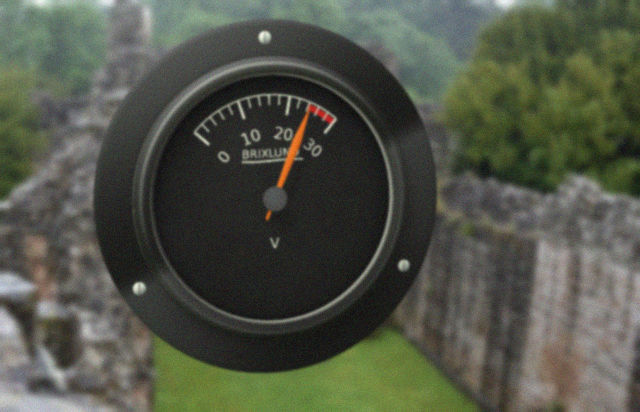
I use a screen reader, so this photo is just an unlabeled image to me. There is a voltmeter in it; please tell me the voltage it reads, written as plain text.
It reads 24 V
